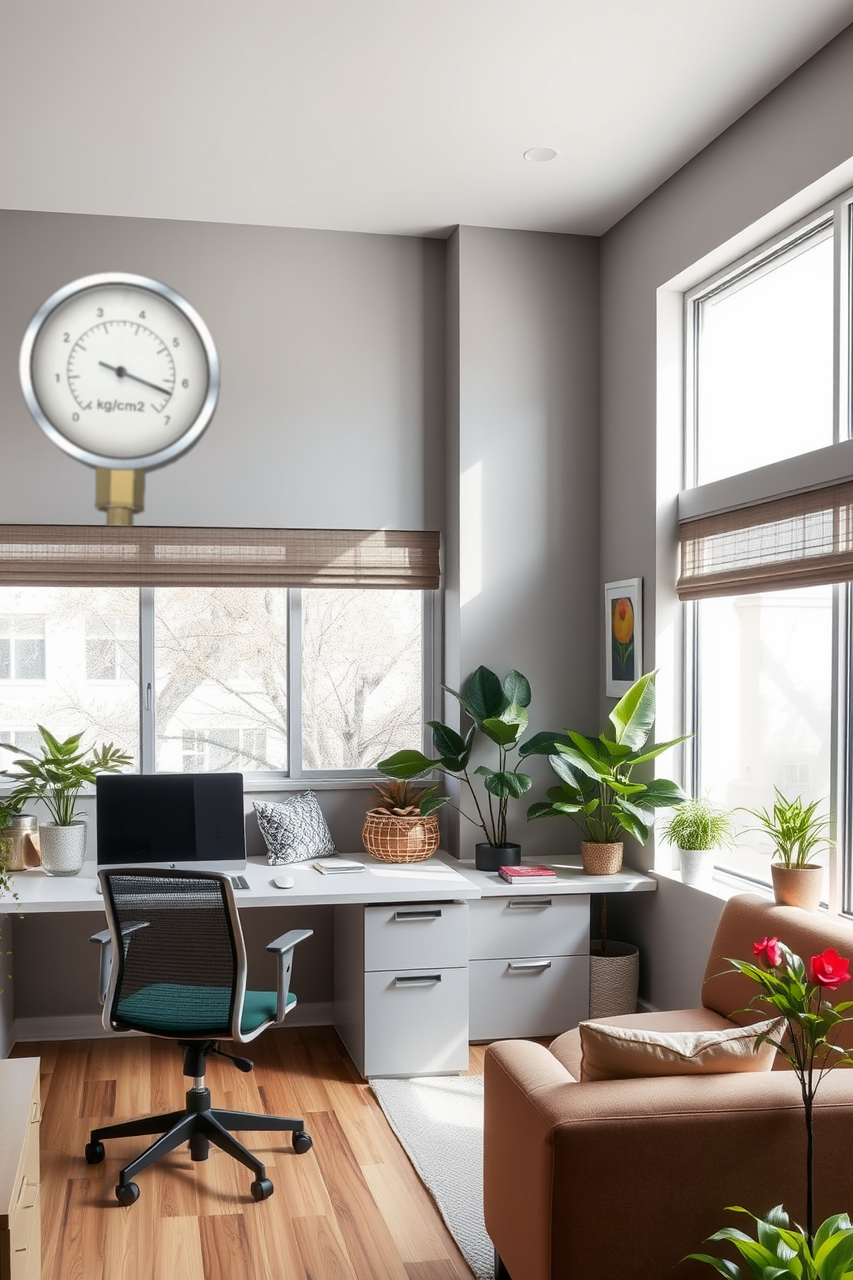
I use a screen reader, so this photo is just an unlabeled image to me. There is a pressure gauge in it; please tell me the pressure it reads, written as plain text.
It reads 6.4 kg/cm²
